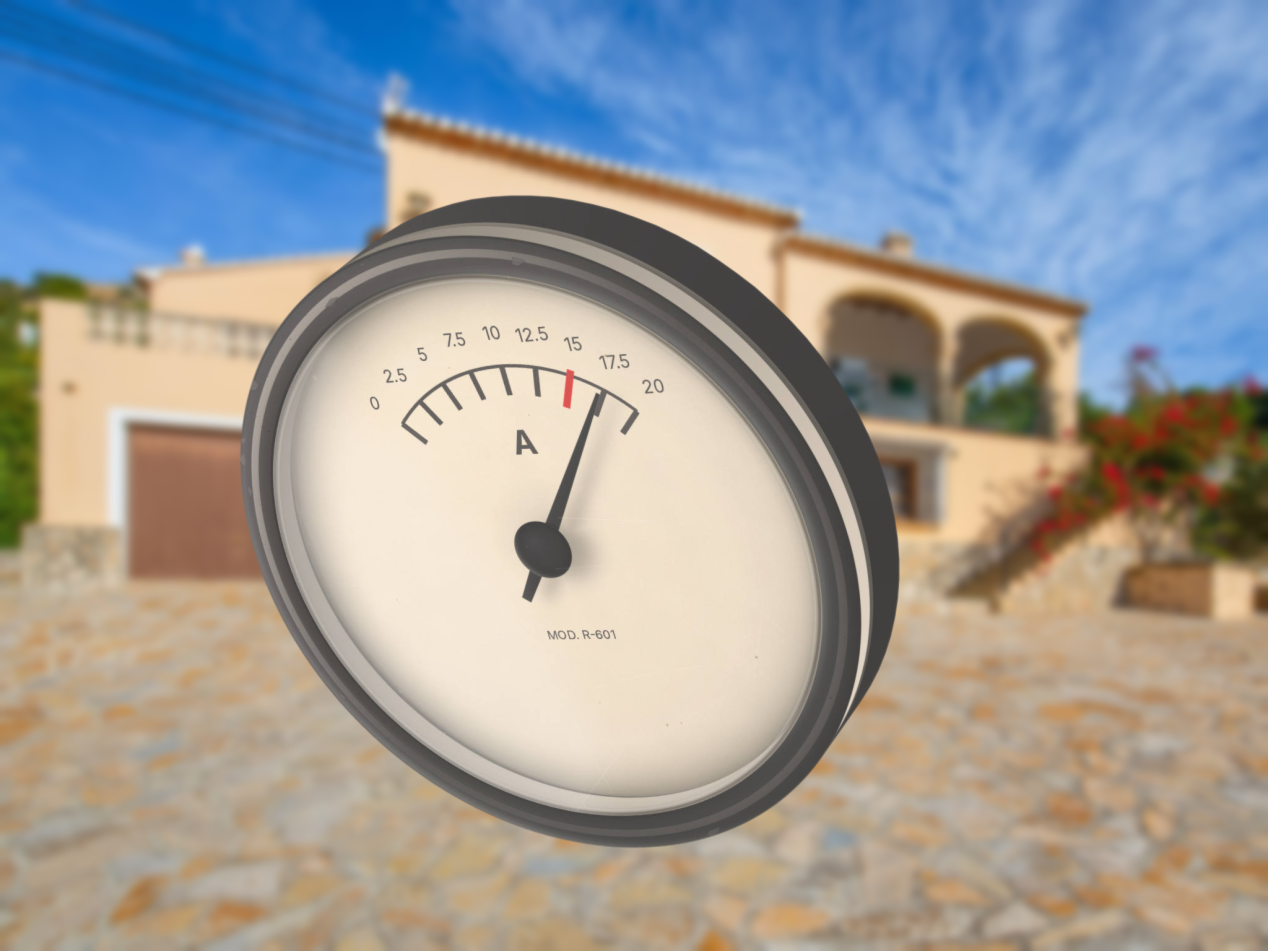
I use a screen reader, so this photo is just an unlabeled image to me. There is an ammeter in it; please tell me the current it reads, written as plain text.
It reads 17.5 A
